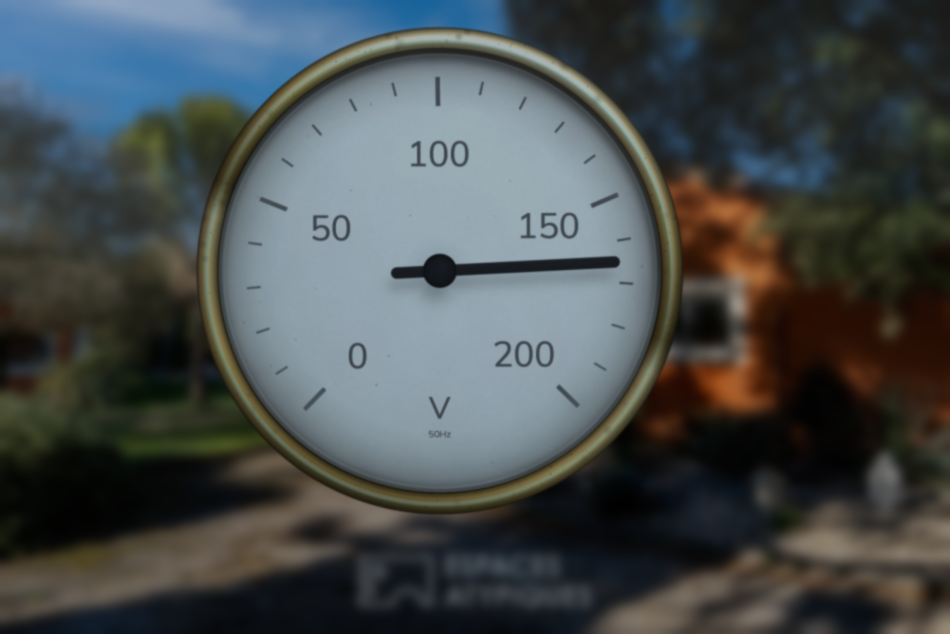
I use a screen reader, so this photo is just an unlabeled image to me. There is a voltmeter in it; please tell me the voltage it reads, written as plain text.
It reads 165 V
